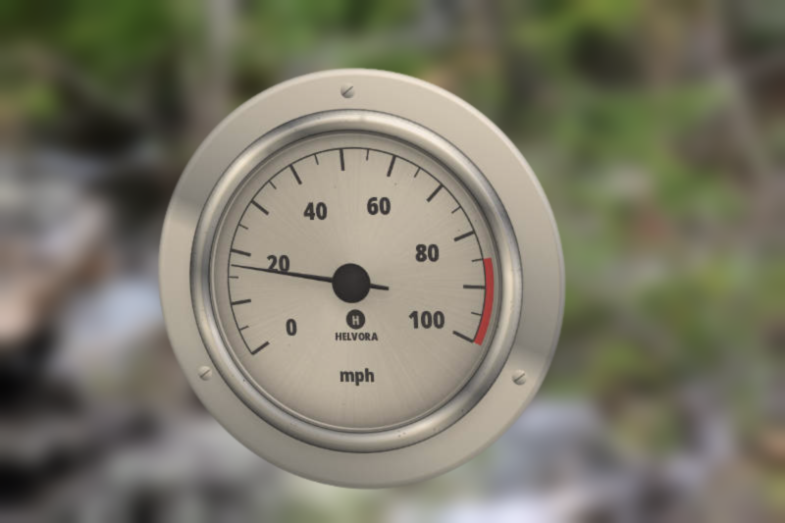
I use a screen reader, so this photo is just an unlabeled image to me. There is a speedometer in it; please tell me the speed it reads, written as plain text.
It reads 17.5 mph
